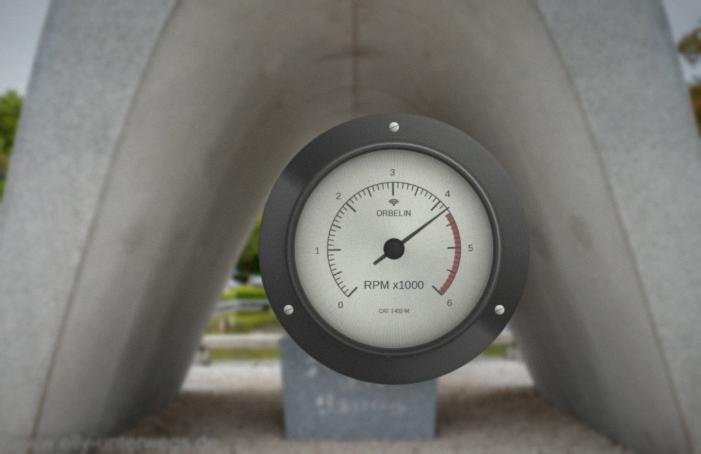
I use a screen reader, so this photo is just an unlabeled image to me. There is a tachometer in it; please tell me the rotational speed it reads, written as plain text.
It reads 4200 rpm
